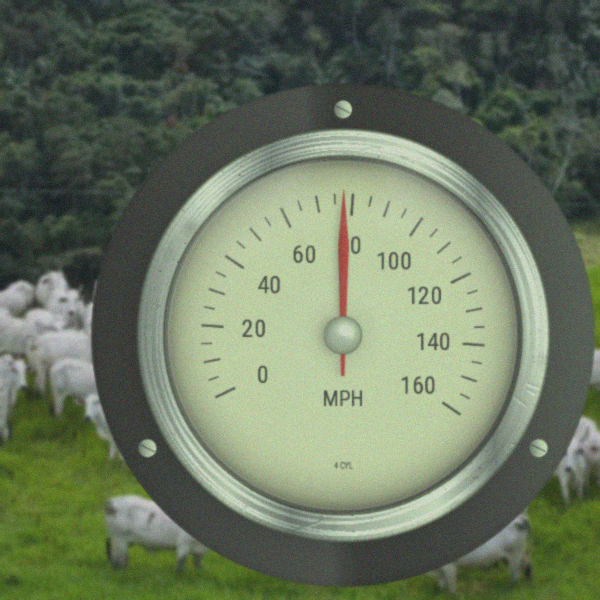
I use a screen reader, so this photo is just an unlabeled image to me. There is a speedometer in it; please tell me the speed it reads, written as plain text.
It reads 77.5 mph
